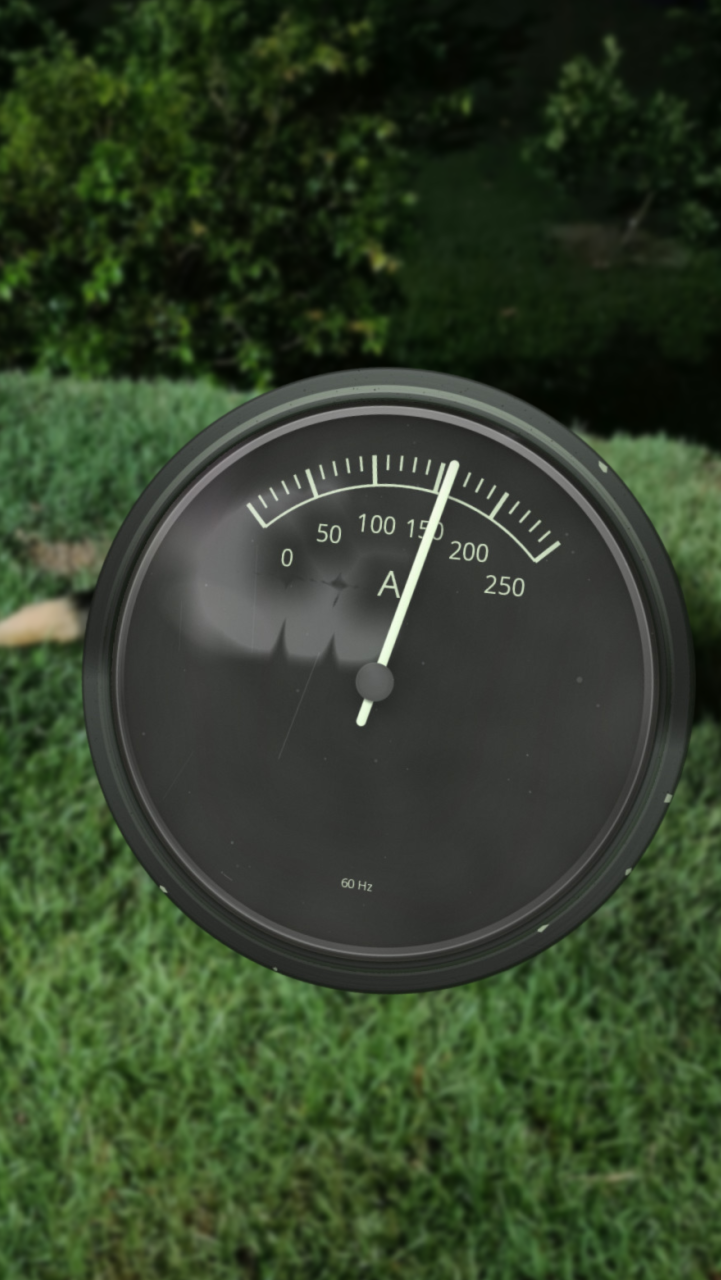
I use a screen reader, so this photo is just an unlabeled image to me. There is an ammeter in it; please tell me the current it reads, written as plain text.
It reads 160 A
